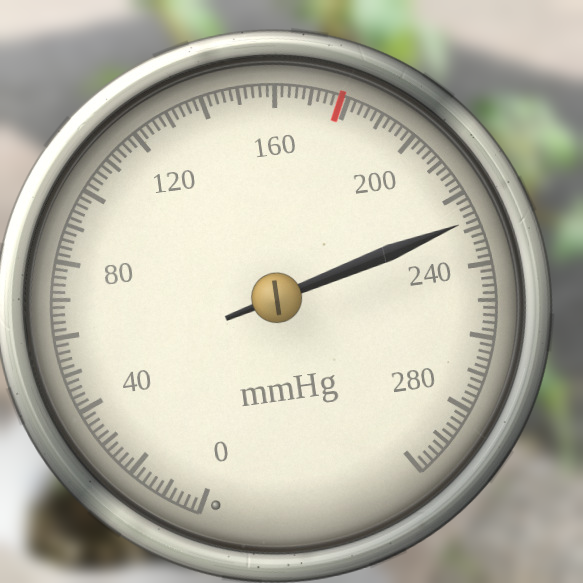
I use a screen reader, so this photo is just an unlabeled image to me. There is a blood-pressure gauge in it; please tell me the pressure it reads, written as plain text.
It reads 228 mmHg
